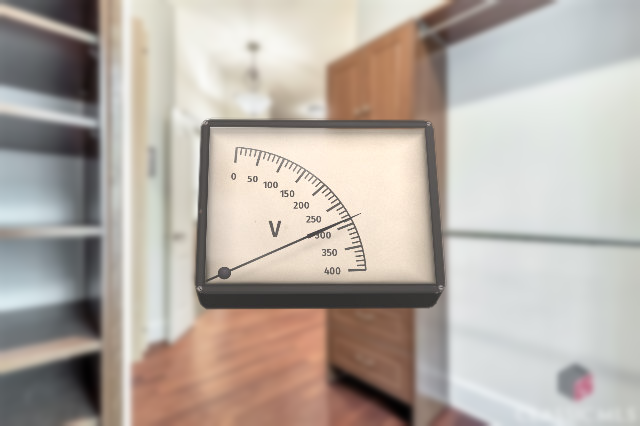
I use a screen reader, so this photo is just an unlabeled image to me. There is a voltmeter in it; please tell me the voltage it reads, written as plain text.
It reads 290 V
